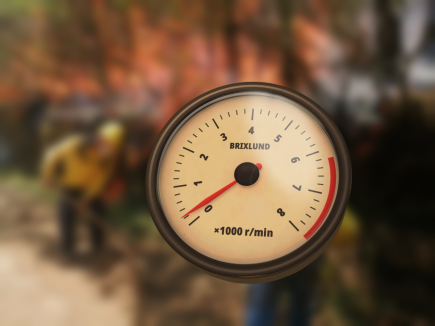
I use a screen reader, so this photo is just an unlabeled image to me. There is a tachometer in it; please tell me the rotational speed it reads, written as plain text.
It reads 200 rpm
